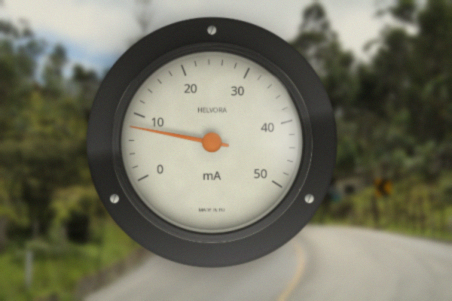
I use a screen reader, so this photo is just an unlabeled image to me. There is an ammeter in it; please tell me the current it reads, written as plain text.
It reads 8 mA
